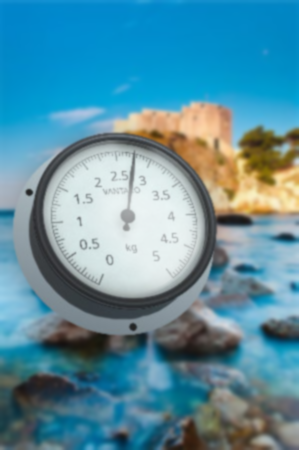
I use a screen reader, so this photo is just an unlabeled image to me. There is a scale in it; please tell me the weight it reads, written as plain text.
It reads 2.75 kg
